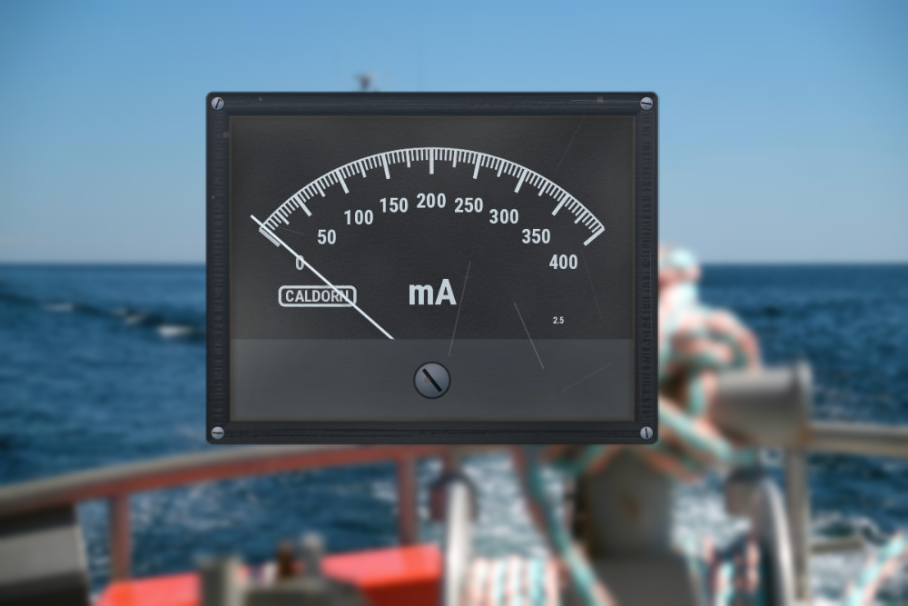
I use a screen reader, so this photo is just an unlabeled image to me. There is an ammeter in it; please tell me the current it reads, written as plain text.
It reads 5 mA
